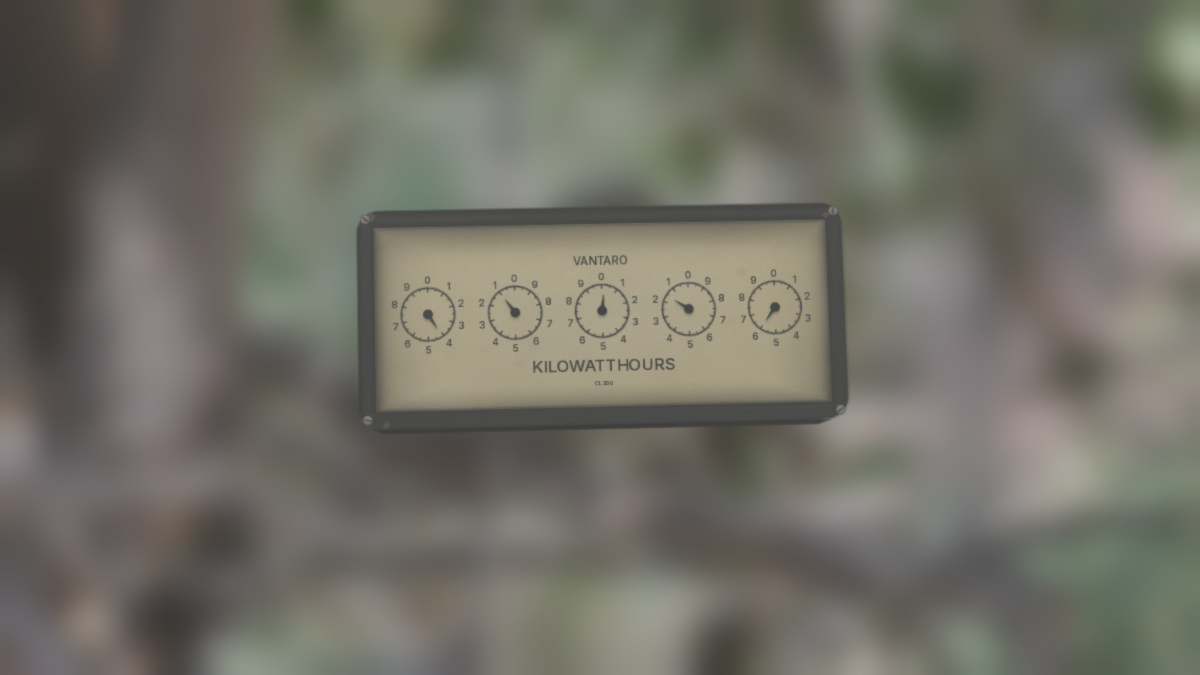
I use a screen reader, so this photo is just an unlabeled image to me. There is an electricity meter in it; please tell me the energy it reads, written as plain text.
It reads 41016 kWh
